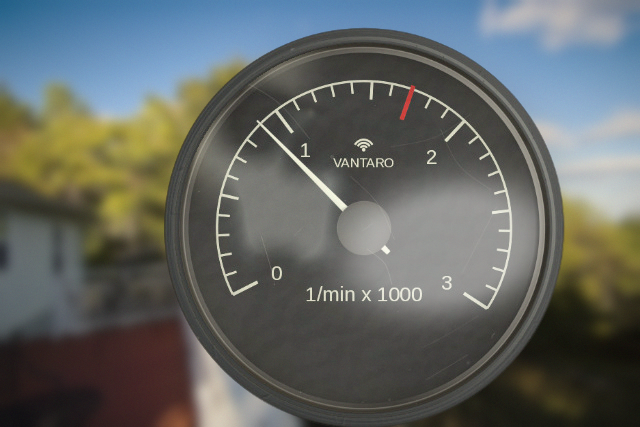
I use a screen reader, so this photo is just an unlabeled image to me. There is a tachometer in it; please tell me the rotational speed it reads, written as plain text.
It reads 900 rpm
